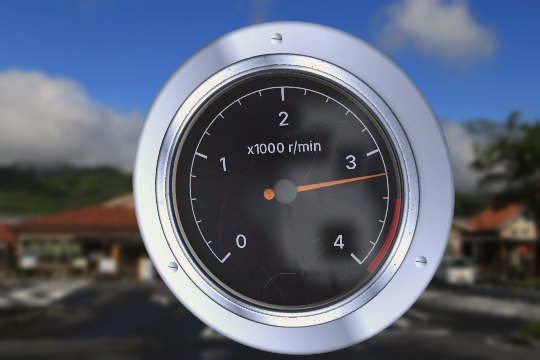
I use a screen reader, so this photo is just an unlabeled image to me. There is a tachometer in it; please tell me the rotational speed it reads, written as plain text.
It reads 3200 rpm
